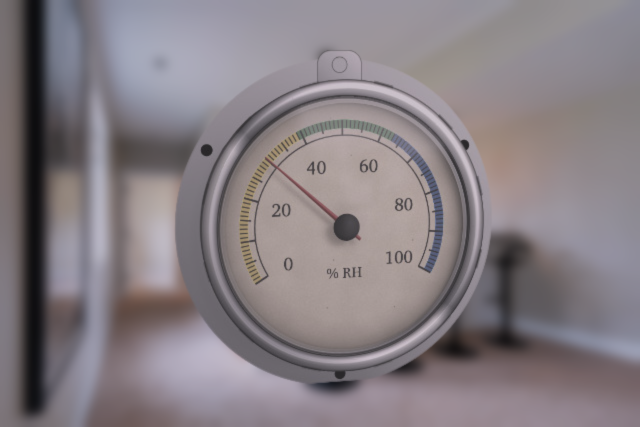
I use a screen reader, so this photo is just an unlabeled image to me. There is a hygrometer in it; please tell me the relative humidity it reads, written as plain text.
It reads 30 %
